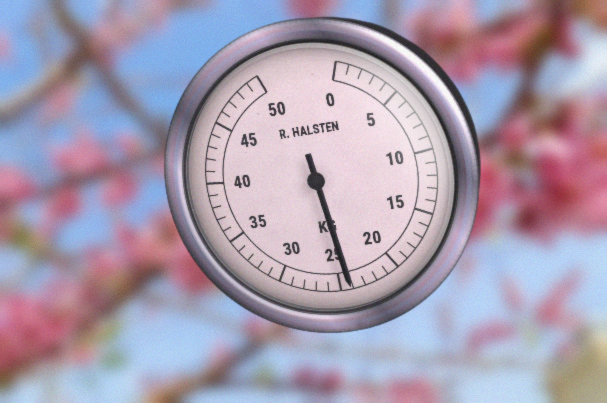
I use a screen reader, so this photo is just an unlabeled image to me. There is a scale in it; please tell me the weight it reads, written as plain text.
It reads 24 kg
